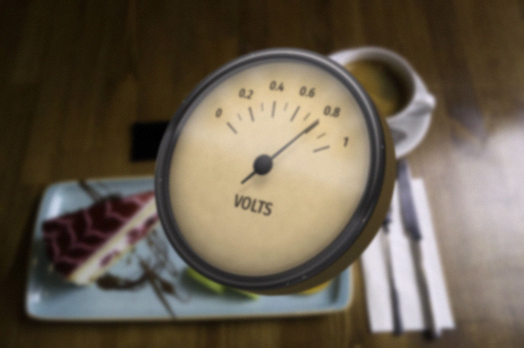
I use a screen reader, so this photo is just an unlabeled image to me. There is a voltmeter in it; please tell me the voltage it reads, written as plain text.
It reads 0.8 V
